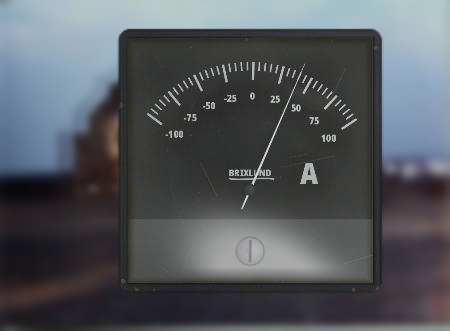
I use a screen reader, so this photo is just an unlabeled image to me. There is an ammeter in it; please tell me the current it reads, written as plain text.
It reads 40 A
